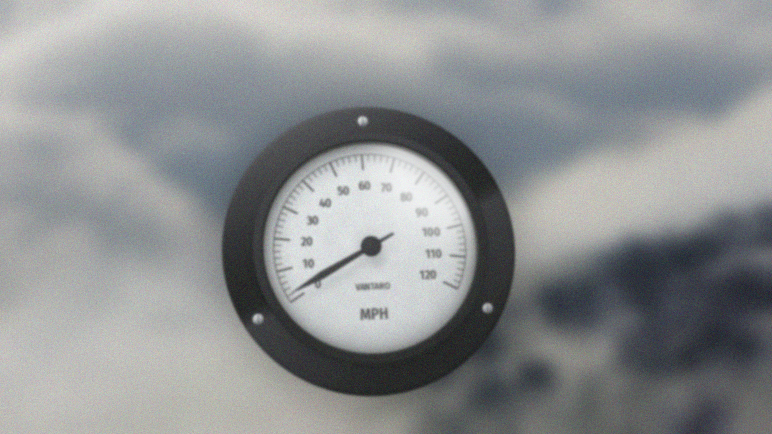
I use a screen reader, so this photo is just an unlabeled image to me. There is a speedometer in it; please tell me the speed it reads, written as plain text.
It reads 2 mph
